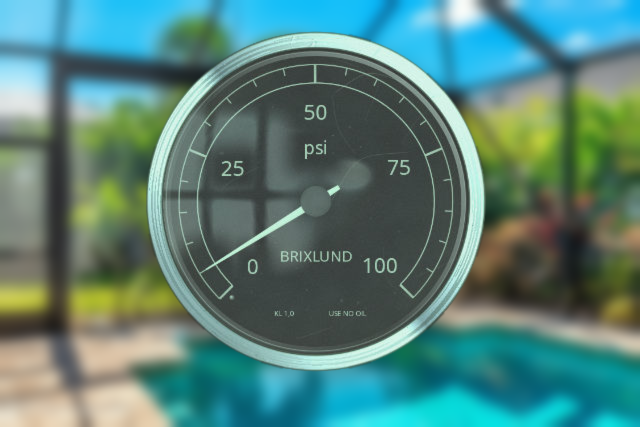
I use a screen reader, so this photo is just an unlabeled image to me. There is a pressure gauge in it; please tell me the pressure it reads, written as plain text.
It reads 5 psi
